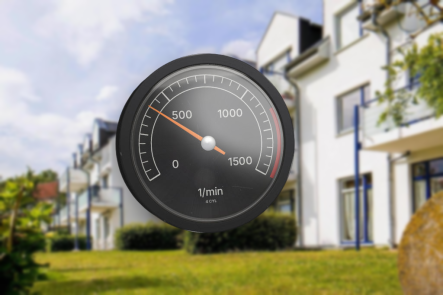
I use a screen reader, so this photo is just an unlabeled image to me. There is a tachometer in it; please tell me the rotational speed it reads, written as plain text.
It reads 400 rpm
